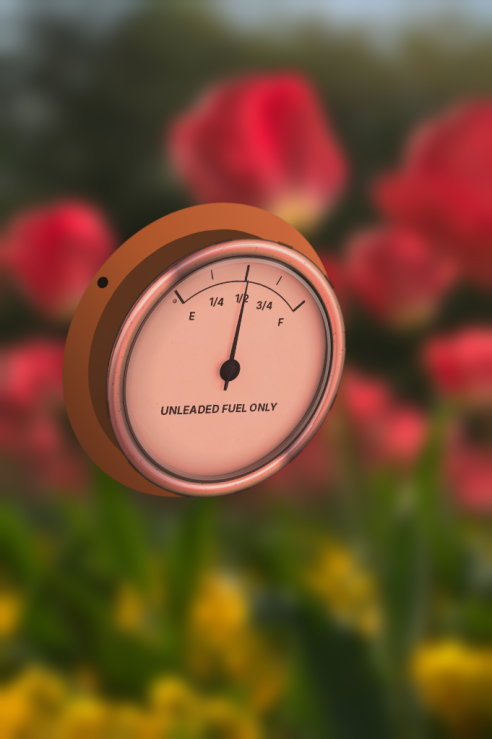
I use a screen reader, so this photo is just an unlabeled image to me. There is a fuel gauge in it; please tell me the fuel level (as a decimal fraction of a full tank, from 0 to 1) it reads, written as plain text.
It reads 0.5
